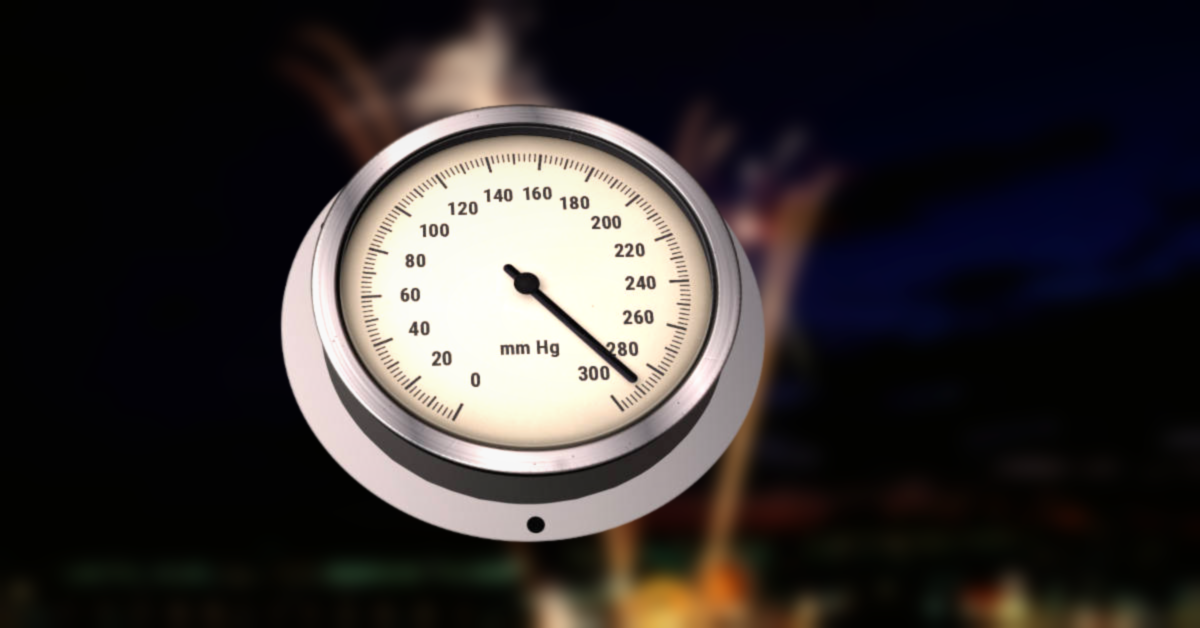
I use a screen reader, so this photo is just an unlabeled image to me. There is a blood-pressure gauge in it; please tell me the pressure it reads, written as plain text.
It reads 290 mmHg
